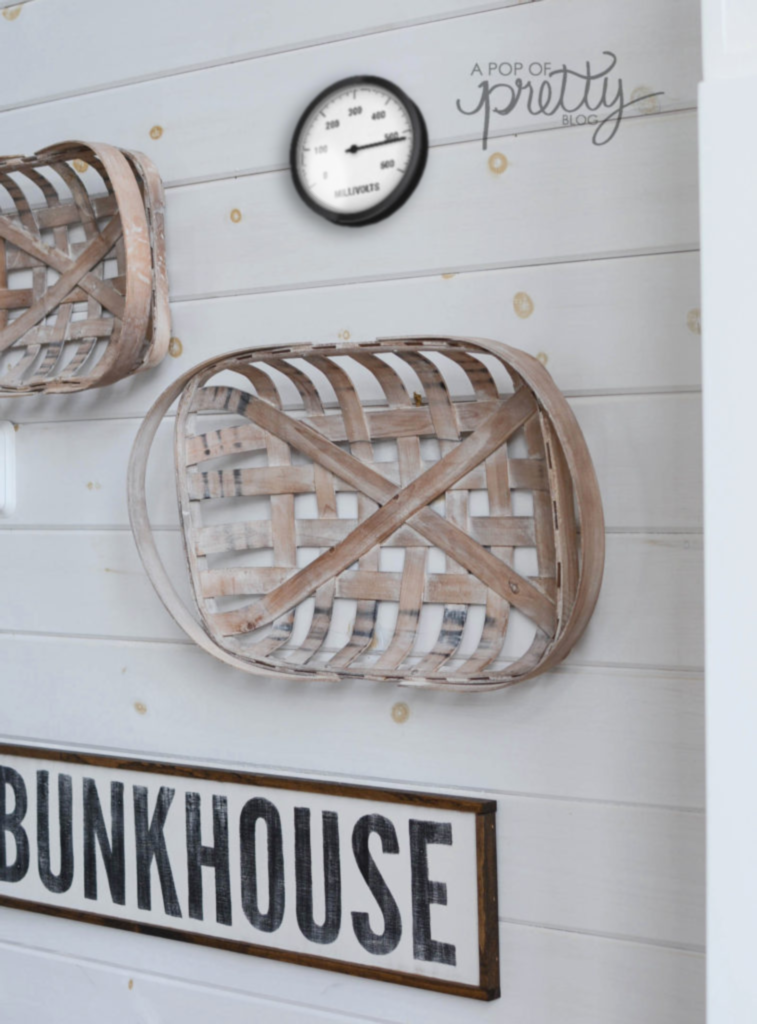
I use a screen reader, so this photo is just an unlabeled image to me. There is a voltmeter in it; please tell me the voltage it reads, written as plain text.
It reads 520 mV
